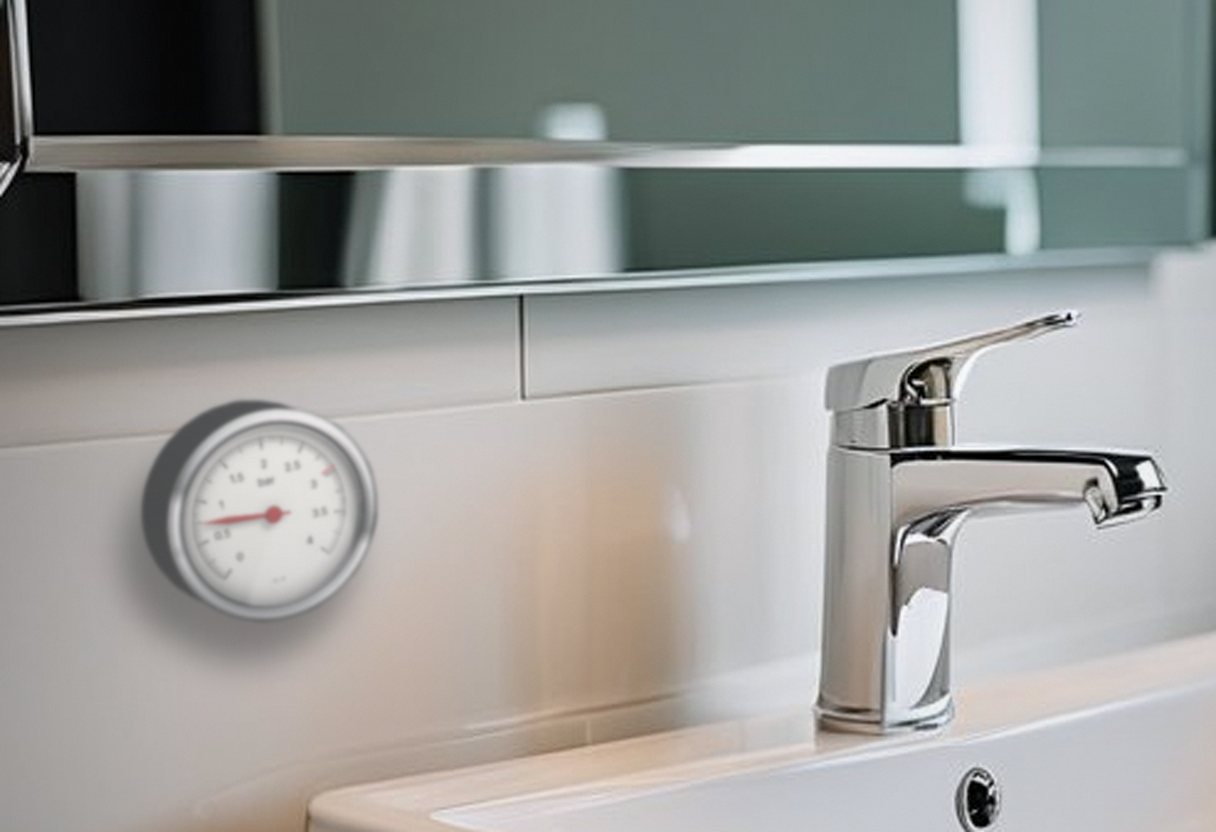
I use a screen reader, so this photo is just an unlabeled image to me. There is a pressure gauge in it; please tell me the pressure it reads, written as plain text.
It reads 0.75 bar
